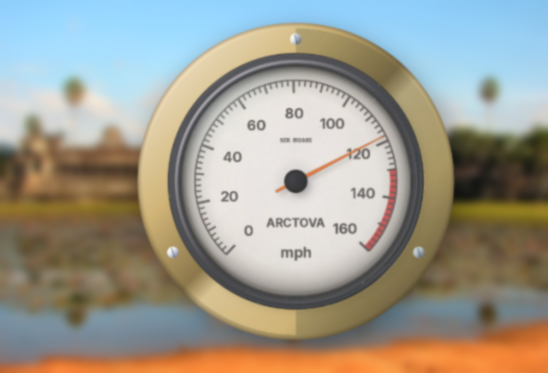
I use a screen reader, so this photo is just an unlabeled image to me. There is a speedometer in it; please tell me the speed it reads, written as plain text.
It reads 118 mph
